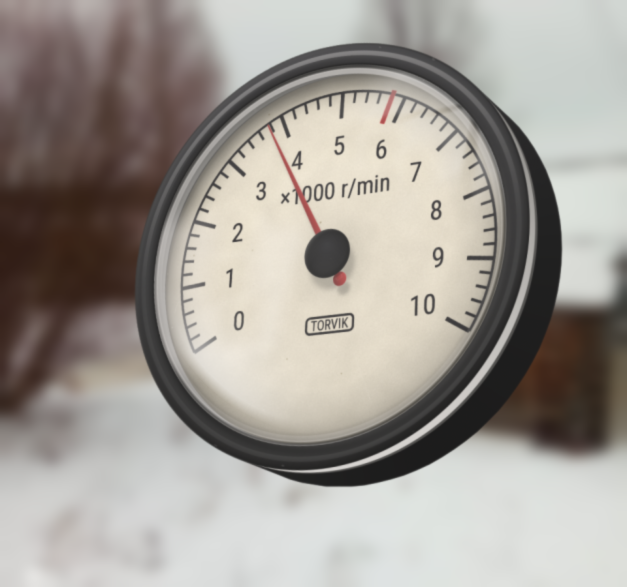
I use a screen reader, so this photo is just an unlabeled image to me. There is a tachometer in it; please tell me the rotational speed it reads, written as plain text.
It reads 3800 rpm
